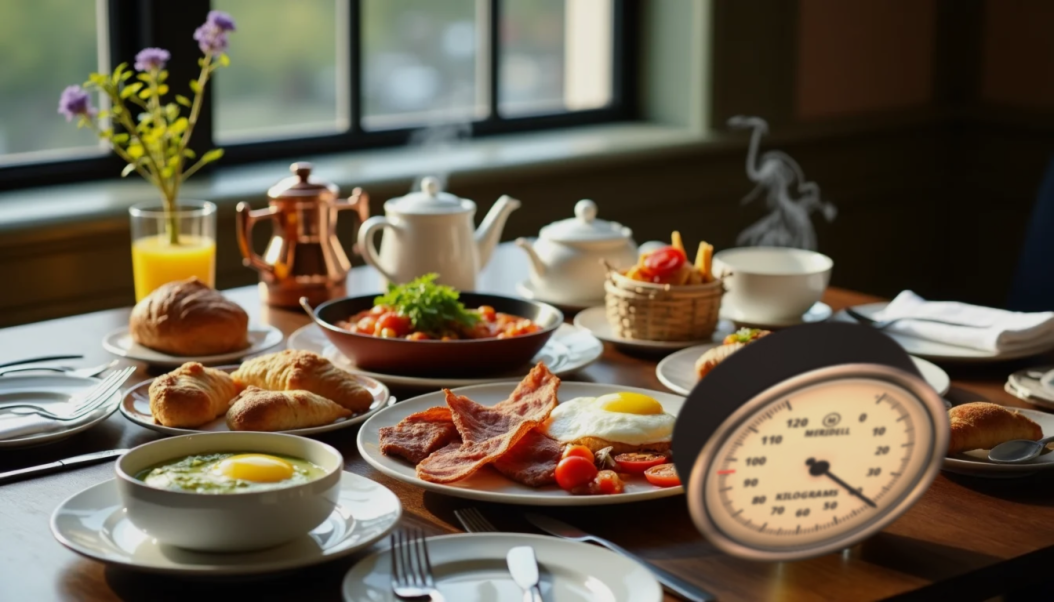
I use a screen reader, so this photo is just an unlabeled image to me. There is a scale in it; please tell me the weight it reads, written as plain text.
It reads 40 kg
